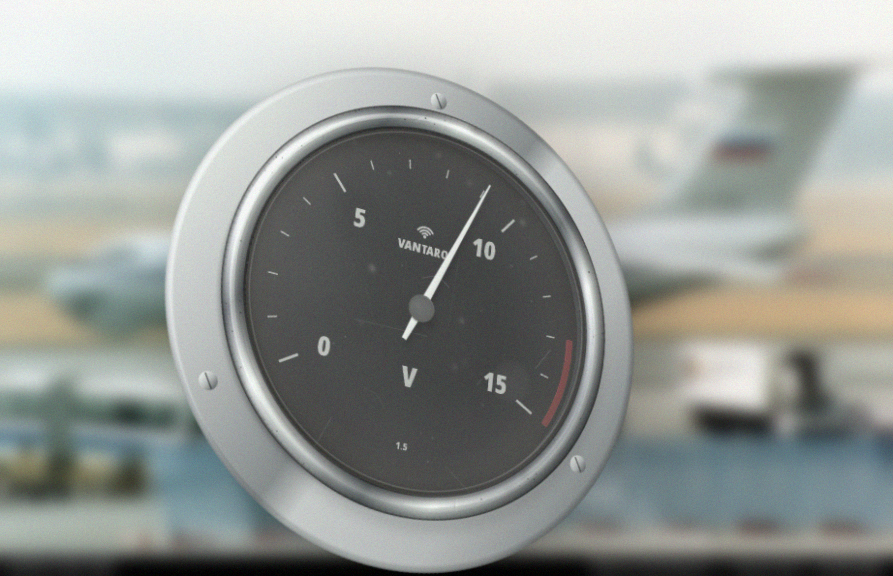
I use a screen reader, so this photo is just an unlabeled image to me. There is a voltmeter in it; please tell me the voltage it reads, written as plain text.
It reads 9 V
